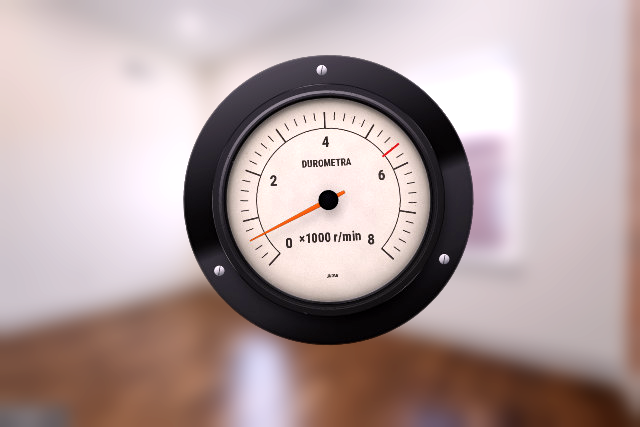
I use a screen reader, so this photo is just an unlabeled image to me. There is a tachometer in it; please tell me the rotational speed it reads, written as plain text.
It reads 600 rpm
